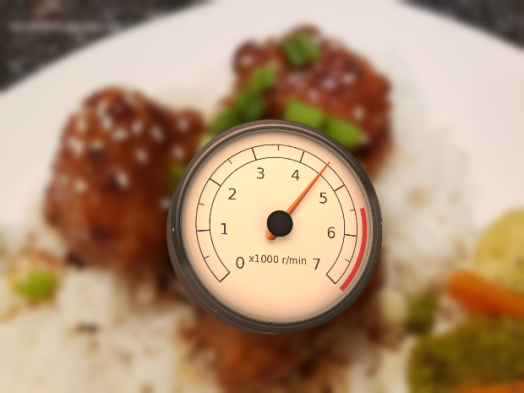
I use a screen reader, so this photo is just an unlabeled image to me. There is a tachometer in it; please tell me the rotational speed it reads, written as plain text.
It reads 4500 rpm
